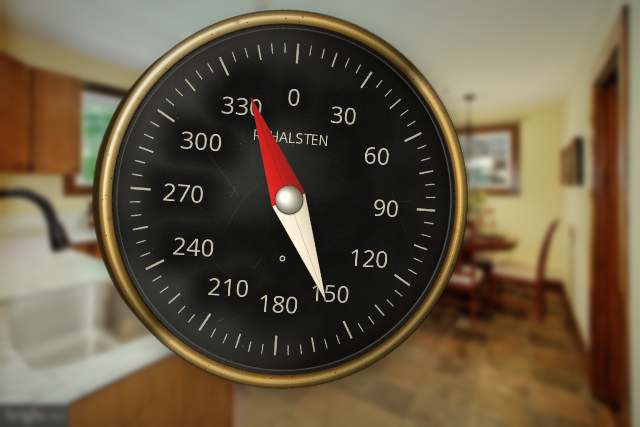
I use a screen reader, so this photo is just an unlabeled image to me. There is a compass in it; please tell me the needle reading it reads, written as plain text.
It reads 335 °
